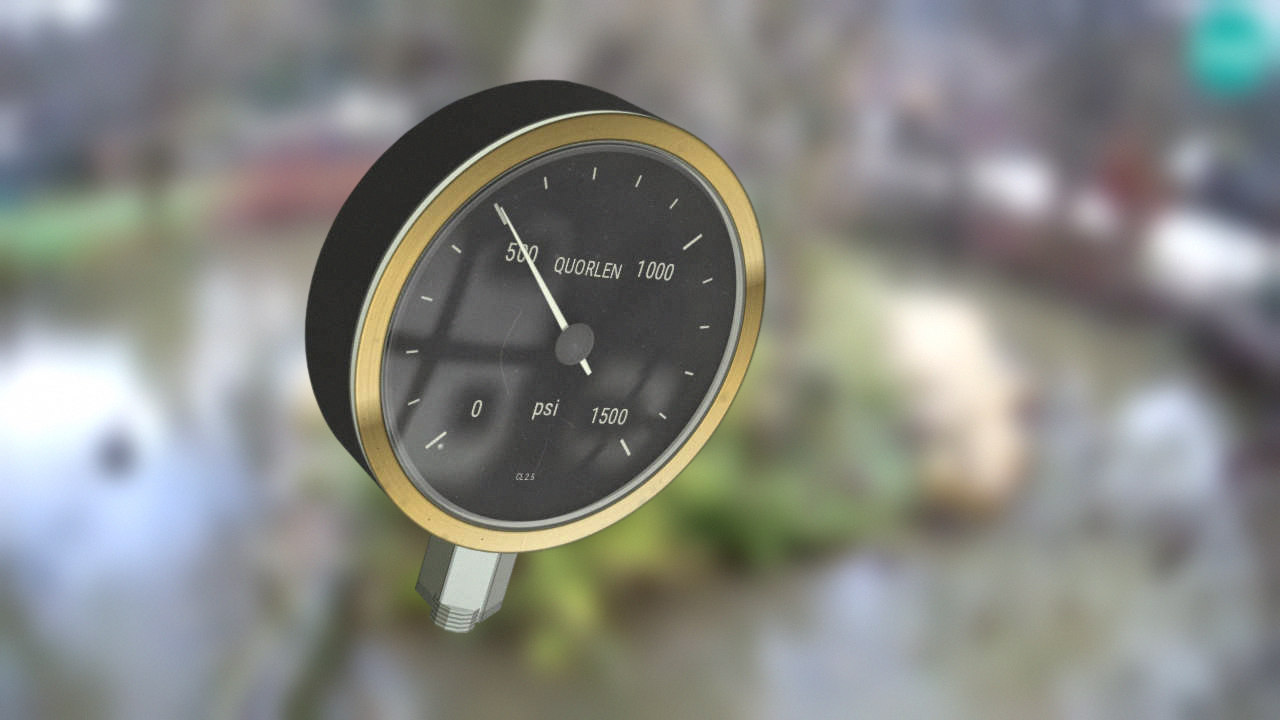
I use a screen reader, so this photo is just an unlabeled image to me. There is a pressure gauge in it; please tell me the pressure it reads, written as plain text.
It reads 500 psi
